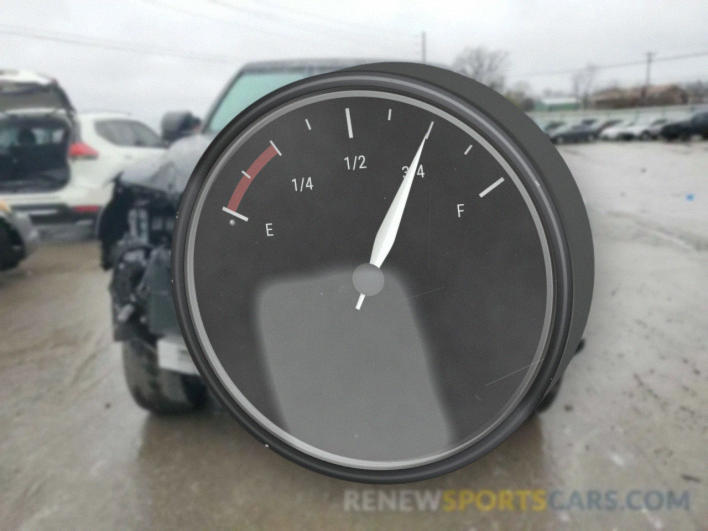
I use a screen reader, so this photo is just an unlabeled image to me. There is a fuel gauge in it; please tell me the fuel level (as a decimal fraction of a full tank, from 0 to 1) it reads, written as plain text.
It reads 0.75
